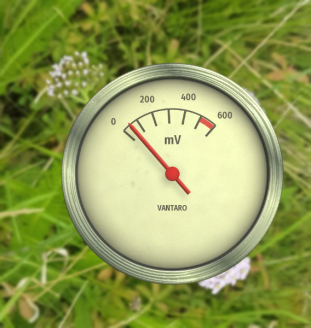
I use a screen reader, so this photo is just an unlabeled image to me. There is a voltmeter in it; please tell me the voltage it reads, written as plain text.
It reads 50 mV
